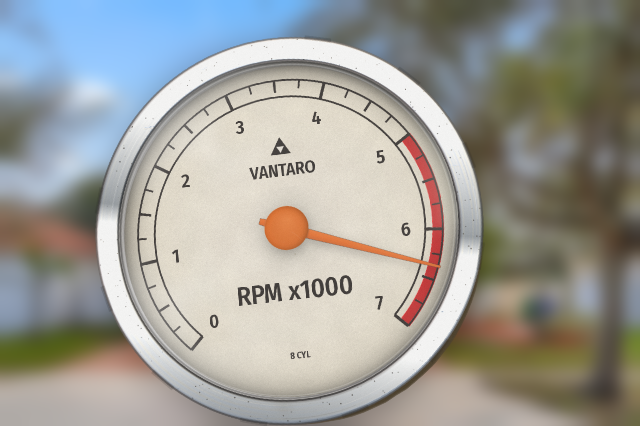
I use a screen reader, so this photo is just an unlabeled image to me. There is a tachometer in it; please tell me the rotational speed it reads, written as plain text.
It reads 6375 rpm
